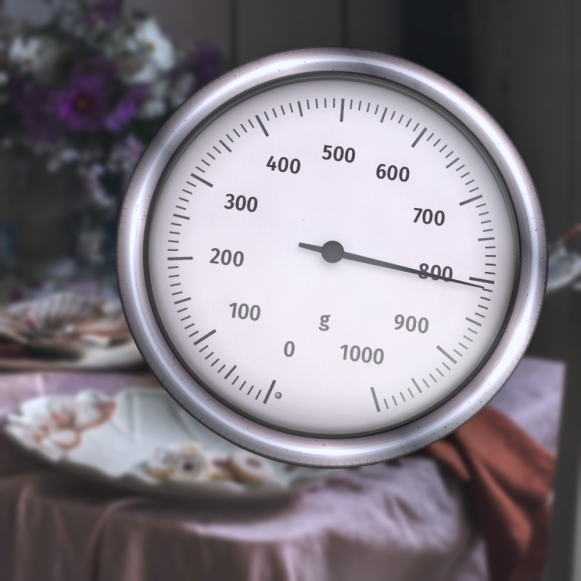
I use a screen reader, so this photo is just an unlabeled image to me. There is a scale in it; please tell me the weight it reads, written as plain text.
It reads 810 g
